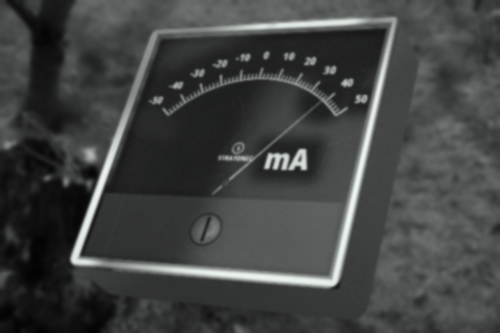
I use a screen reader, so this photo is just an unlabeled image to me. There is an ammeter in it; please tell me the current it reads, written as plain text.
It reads 40 mA
